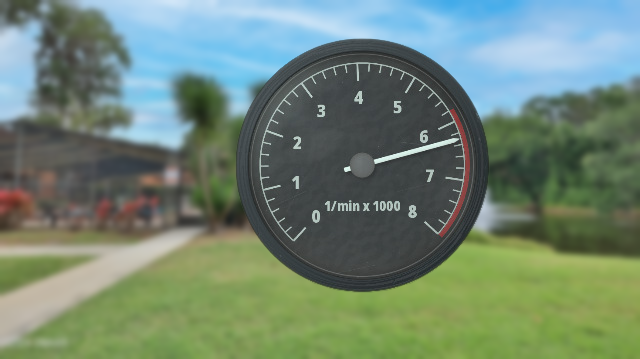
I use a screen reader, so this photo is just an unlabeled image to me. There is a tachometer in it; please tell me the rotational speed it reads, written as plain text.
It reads 6300 rpm
